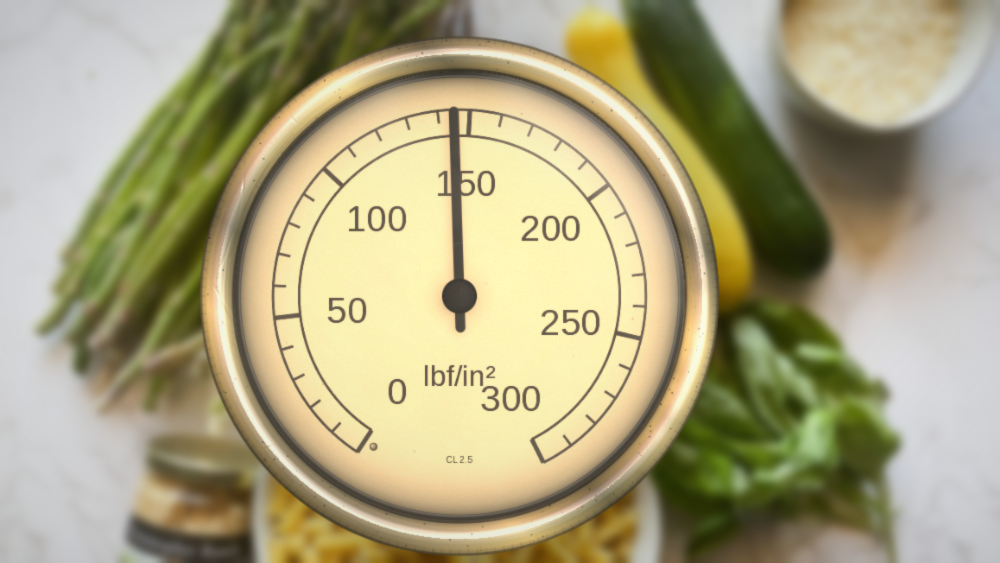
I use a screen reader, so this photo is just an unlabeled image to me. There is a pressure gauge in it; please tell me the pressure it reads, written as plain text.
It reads 145 psi
